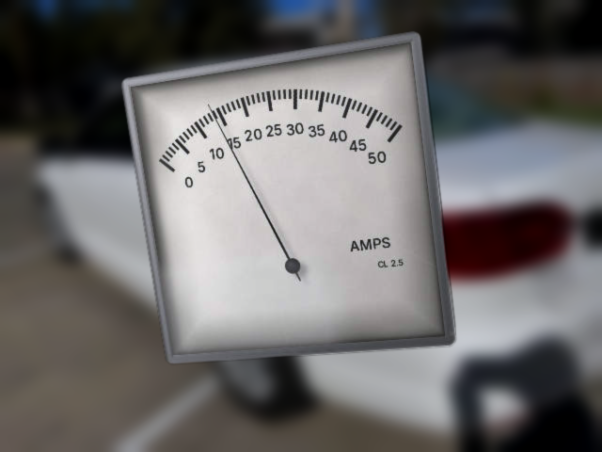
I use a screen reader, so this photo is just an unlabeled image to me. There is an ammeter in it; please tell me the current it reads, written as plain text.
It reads 14 A
